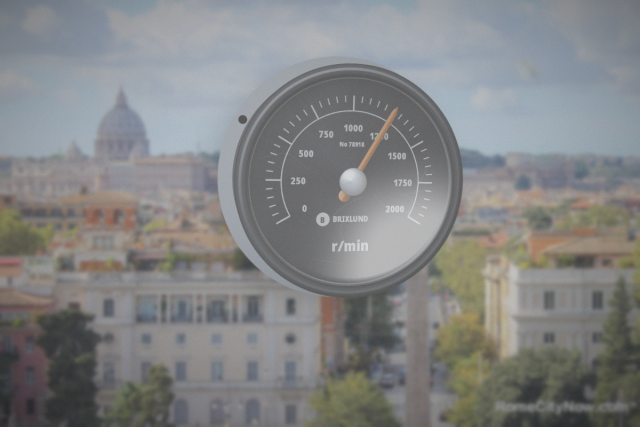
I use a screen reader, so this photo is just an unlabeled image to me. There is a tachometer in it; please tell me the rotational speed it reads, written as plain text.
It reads 1250 rpm
